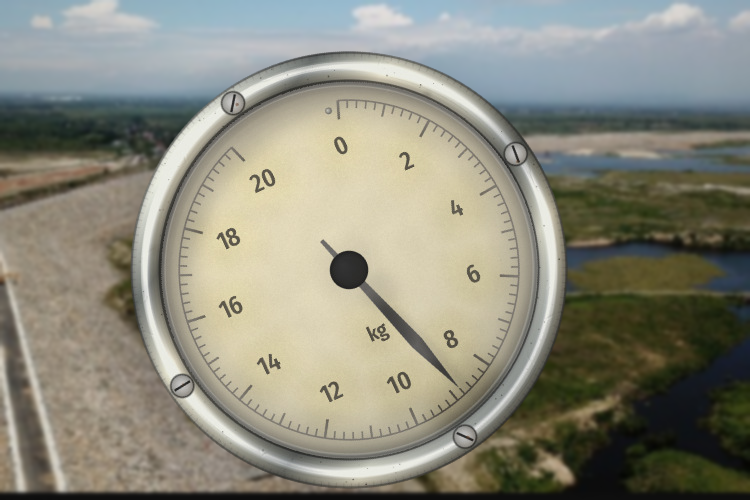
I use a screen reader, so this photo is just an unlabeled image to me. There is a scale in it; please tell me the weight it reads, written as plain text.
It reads 8.8 kg
